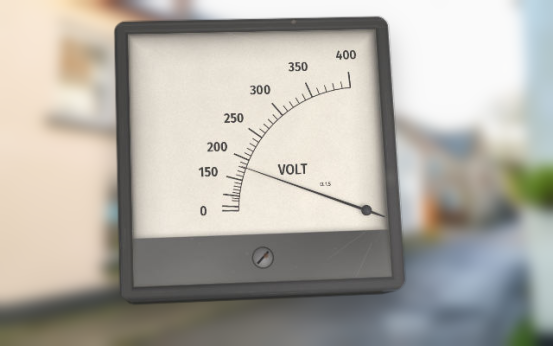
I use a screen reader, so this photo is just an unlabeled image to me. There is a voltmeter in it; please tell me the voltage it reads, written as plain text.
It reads 180 V
